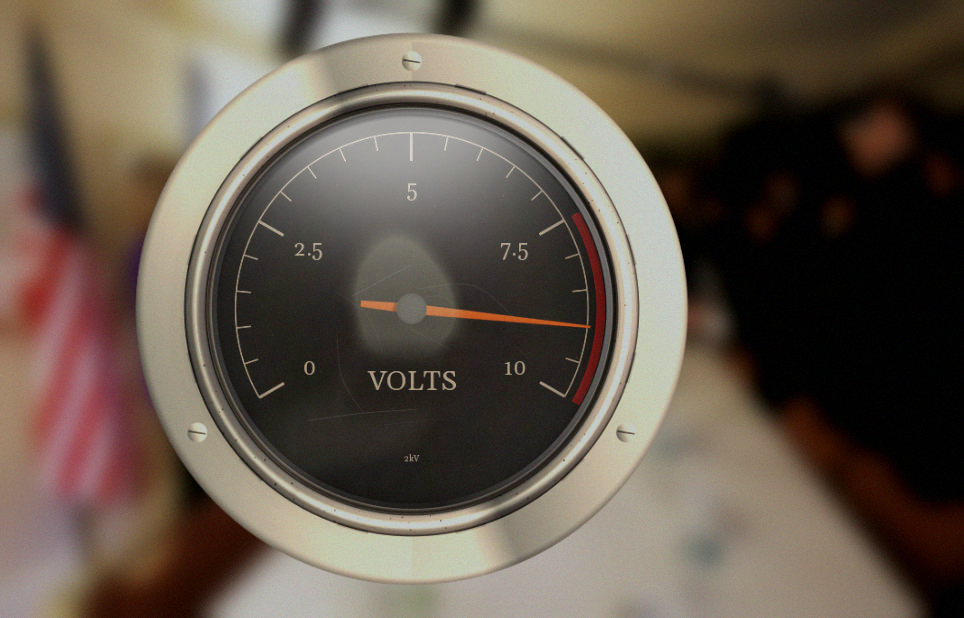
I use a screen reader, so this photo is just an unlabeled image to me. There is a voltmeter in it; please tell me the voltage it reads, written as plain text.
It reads 9 V
